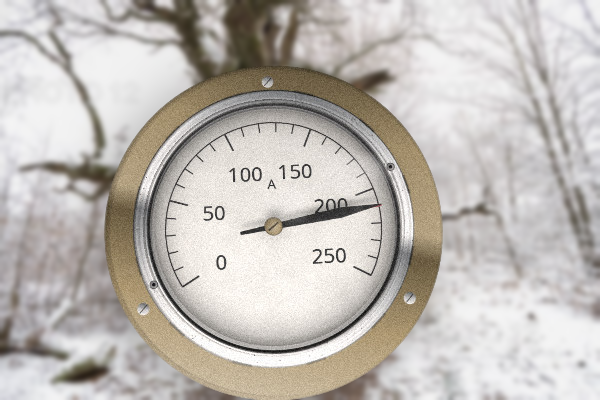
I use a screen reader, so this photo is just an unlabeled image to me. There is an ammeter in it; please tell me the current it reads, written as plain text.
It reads 210 A
